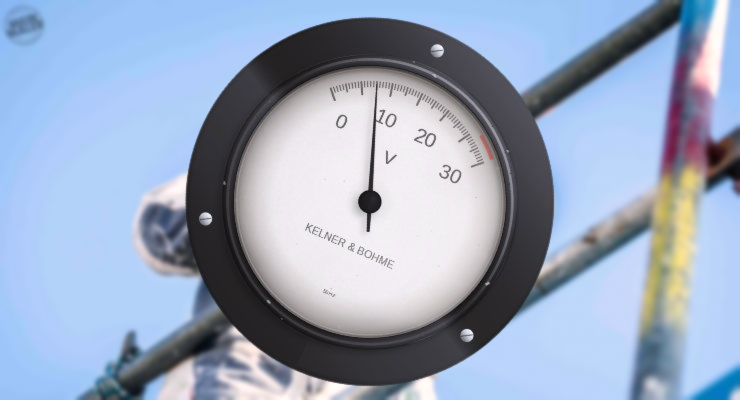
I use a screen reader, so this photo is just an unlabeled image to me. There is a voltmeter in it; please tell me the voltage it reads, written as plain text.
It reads 7.5 V
